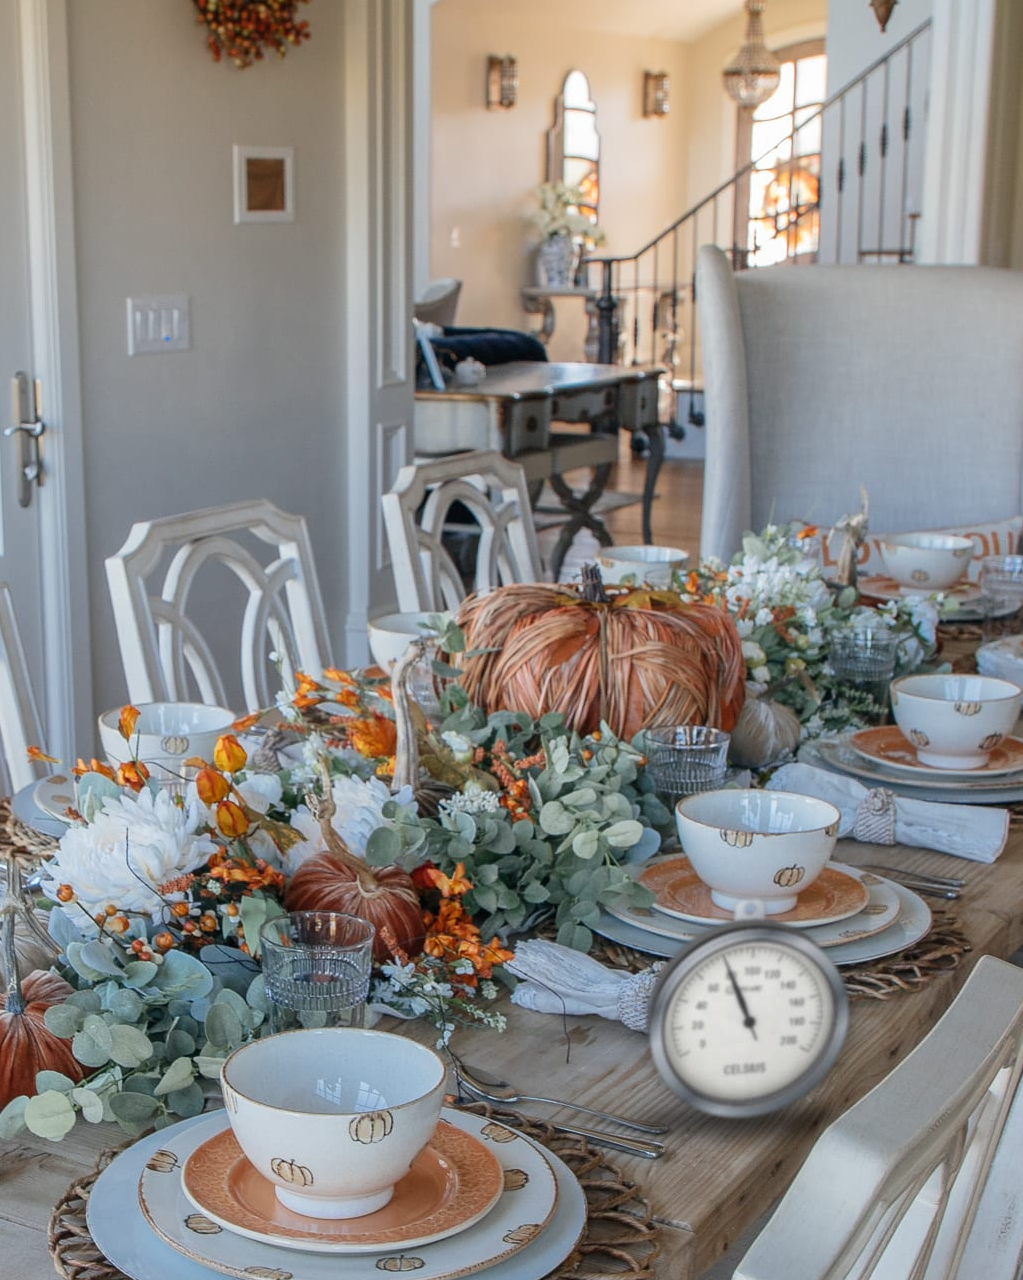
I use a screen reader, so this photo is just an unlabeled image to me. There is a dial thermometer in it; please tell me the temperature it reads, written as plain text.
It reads 80 °C
